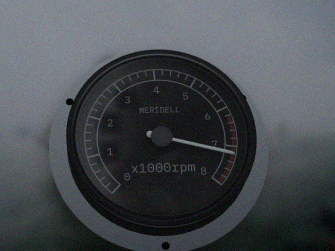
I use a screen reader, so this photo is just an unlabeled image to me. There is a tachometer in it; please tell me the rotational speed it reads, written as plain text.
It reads 7200 rpm
